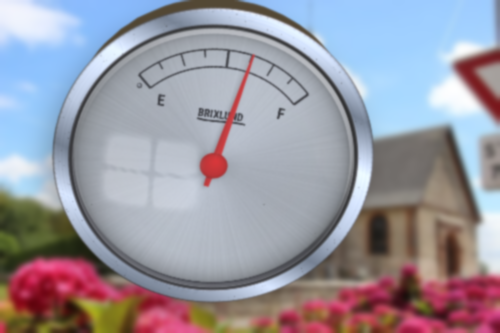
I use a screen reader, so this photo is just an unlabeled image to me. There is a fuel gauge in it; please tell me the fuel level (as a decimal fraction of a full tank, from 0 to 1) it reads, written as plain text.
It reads 0.625
